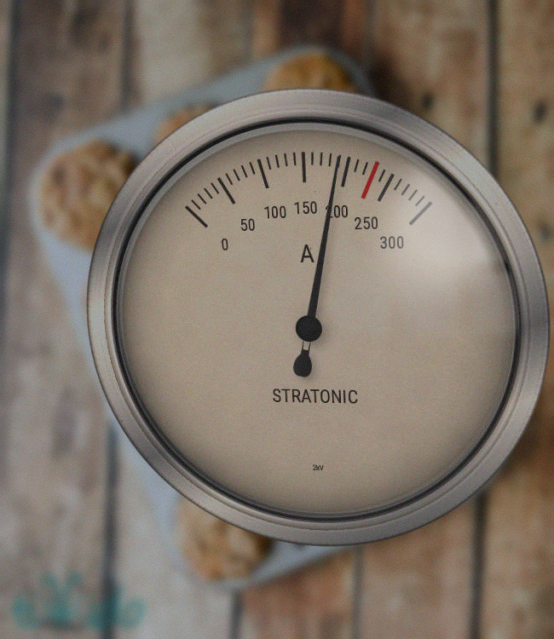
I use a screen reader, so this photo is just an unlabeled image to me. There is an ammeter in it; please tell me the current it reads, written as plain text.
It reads 190 A
